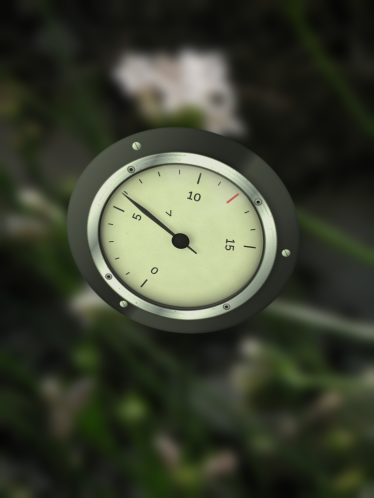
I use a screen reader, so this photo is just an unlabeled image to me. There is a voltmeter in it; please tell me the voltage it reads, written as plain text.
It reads 6 V
